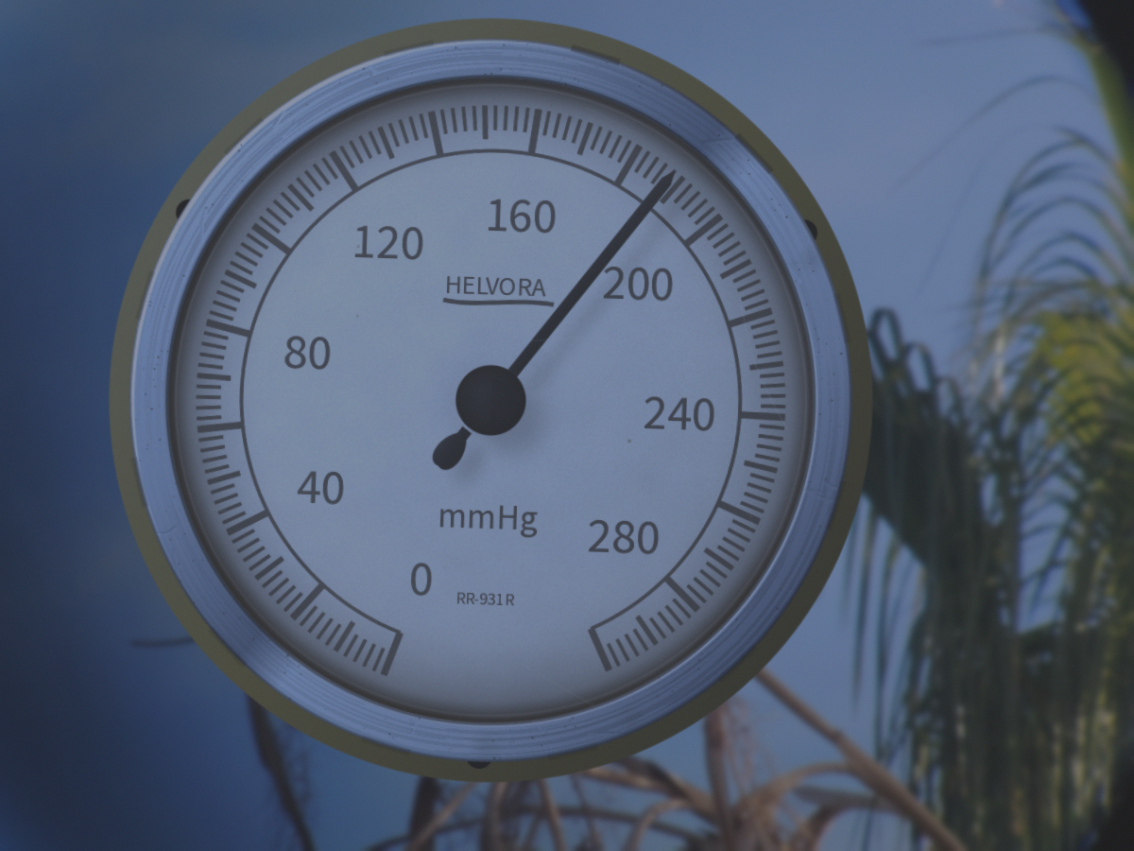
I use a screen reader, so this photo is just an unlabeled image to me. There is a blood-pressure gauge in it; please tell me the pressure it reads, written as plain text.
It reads 188 mmHg
